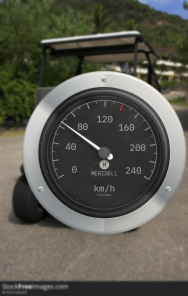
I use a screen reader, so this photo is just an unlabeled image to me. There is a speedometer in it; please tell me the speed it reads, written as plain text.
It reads 65 km/h
